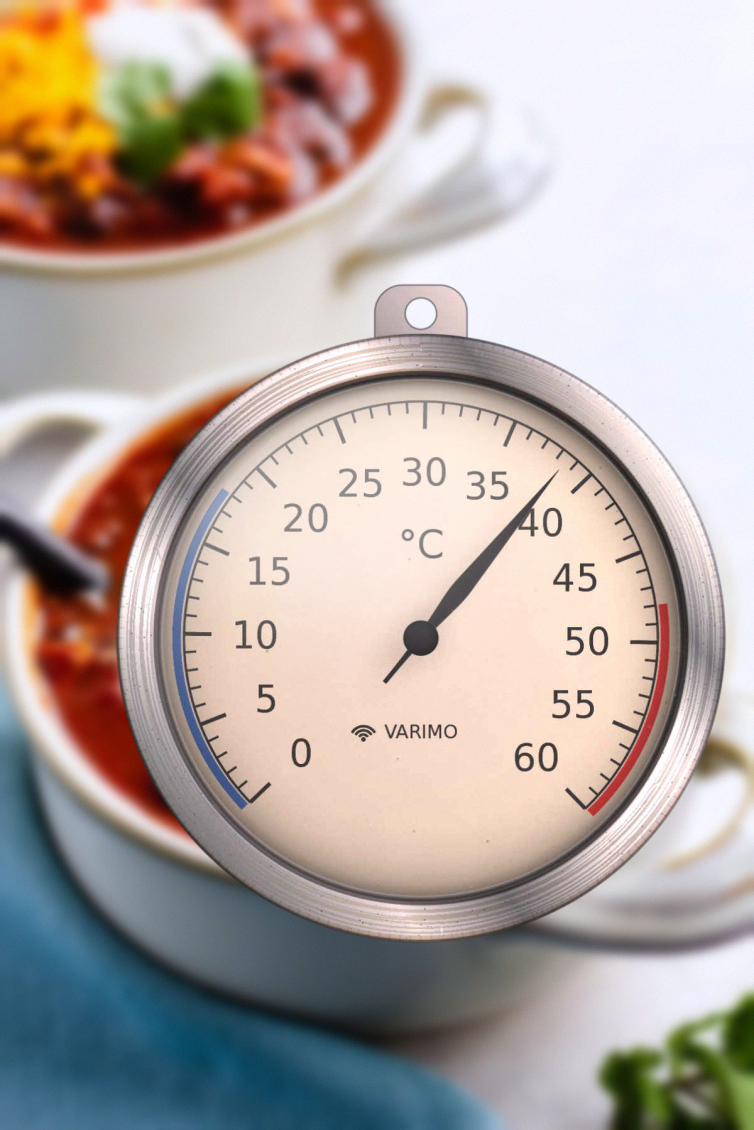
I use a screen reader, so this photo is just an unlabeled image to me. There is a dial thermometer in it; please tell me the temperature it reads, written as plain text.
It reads 38.5 °C
